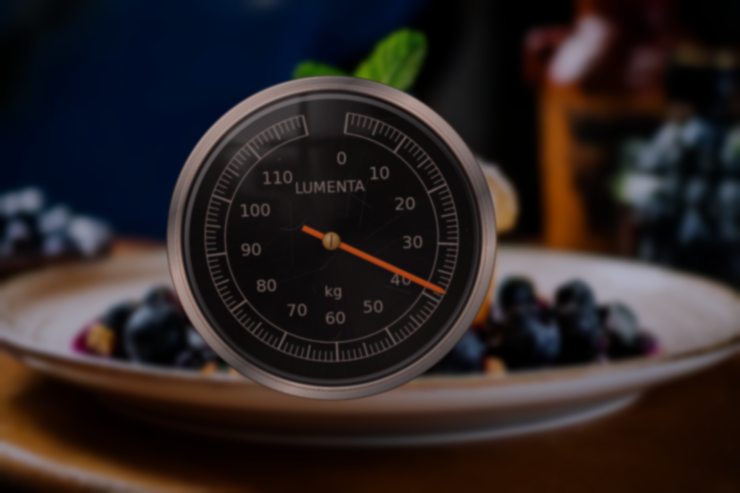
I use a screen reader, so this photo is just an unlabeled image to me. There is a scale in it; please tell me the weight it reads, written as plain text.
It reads 38 kg
